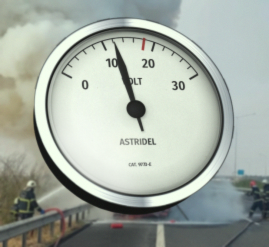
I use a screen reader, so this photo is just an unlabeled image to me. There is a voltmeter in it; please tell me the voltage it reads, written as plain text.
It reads 12 V
